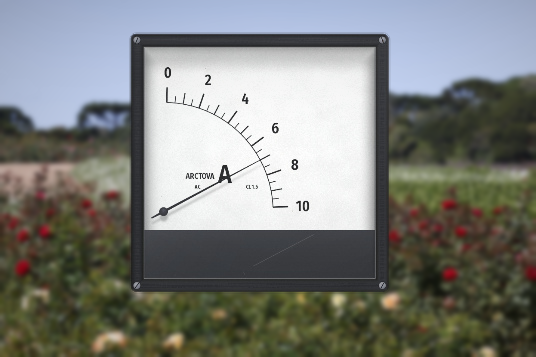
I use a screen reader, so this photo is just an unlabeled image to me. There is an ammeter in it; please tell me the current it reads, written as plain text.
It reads 7 A
